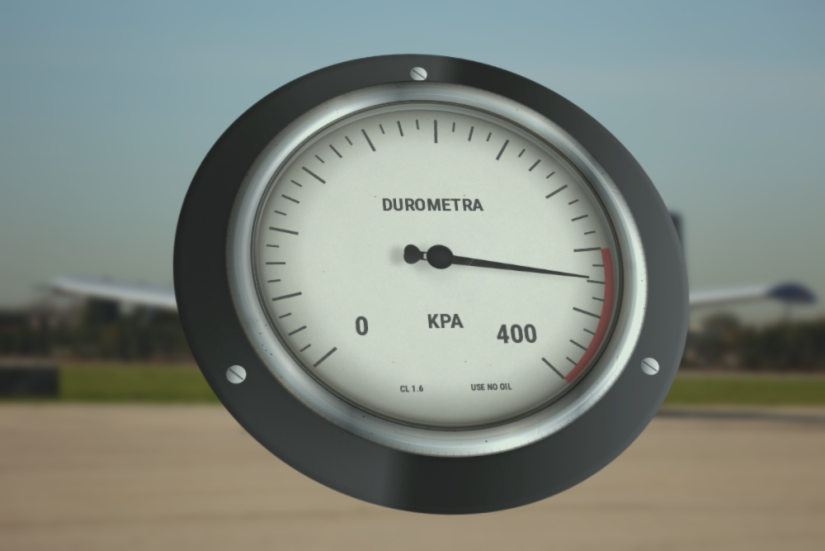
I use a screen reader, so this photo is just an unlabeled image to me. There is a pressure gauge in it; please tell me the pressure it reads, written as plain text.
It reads 340 kPa
